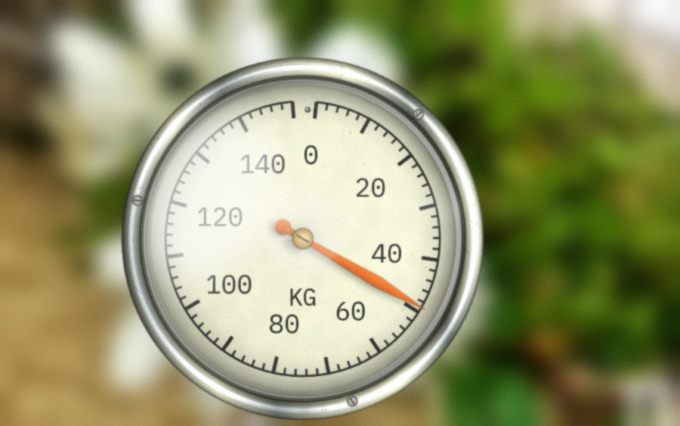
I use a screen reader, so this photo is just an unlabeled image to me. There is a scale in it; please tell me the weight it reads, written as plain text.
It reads 49 kg
